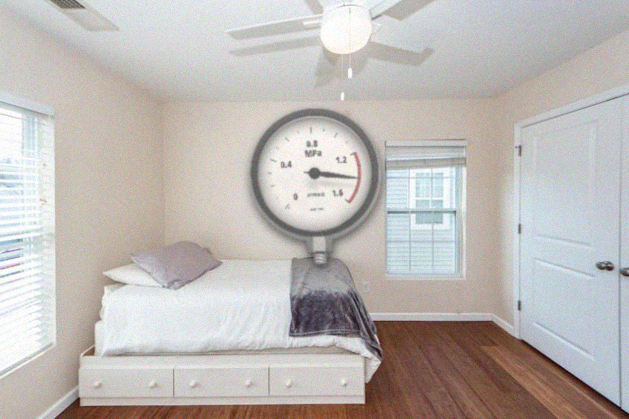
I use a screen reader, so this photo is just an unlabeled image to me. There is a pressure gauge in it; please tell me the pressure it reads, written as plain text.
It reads 1.4 MPa
